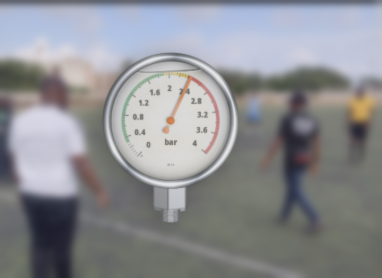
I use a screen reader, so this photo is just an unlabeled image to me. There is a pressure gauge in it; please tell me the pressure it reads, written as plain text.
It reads 2.4 bar
